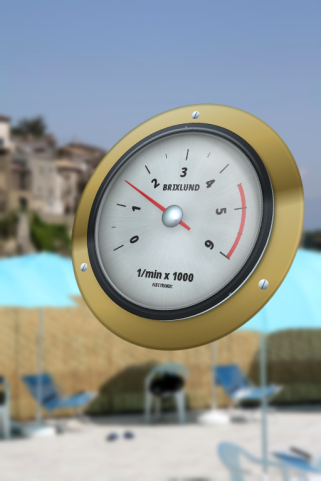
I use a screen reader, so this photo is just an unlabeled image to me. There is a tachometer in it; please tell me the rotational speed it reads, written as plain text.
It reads 1500 rpm
